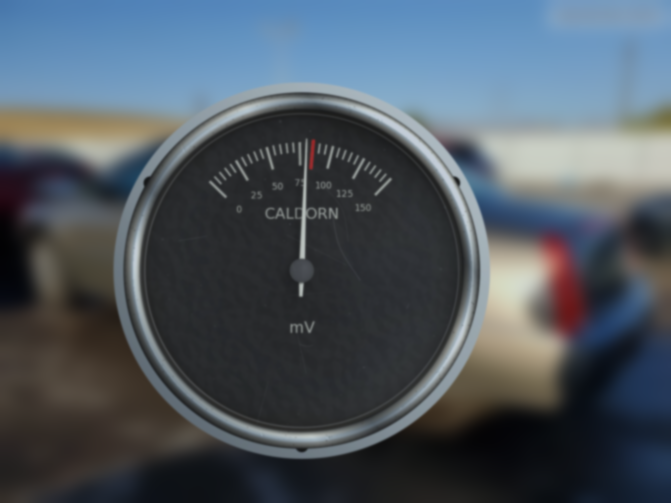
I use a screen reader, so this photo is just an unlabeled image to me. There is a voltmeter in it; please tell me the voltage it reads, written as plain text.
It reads 80 mV
